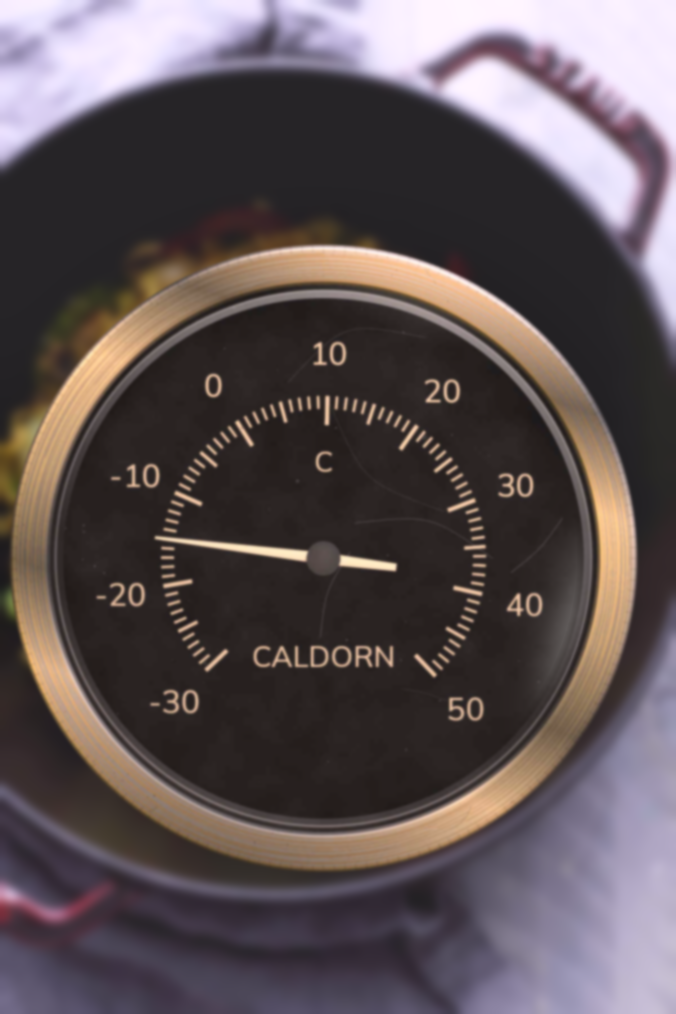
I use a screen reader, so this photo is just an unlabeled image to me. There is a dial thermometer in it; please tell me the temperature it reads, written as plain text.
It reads -15 °C
